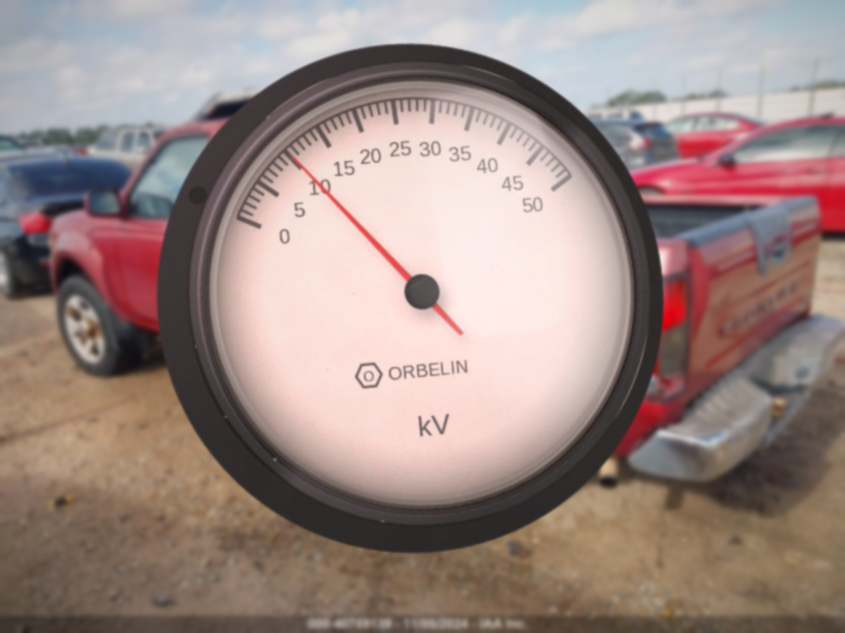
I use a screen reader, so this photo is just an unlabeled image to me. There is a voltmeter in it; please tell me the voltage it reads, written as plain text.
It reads 10 kV
